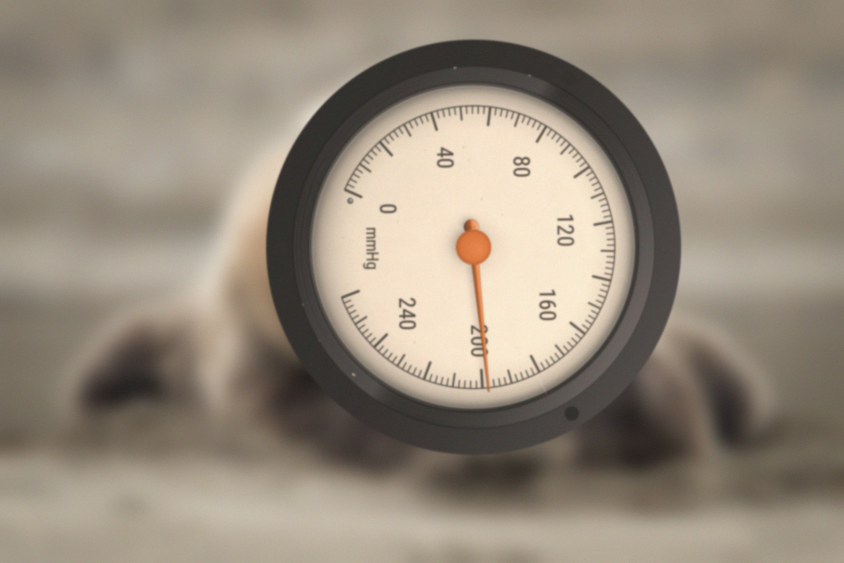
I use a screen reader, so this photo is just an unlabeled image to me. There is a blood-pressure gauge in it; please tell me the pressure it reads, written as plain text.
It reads 198 mmHg
